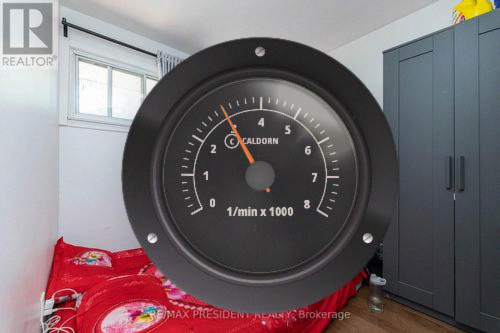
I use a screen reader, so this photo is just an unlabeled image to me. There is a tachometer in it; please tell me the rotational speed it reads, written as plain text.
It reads 3000 rpm
